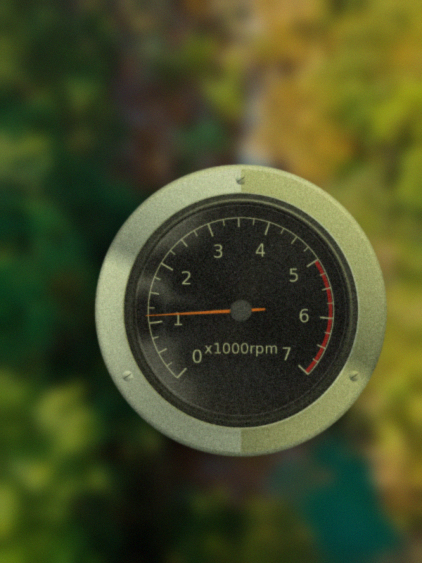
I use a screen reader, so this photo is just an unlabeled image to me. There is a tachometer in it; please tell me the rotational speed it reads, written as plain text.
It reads 1125 rpm
